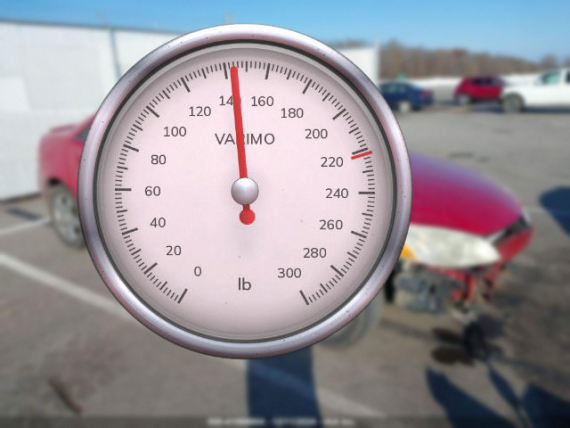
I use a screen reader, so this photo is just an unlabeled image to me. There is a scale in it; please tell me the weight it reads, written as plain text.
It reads 144 lb
